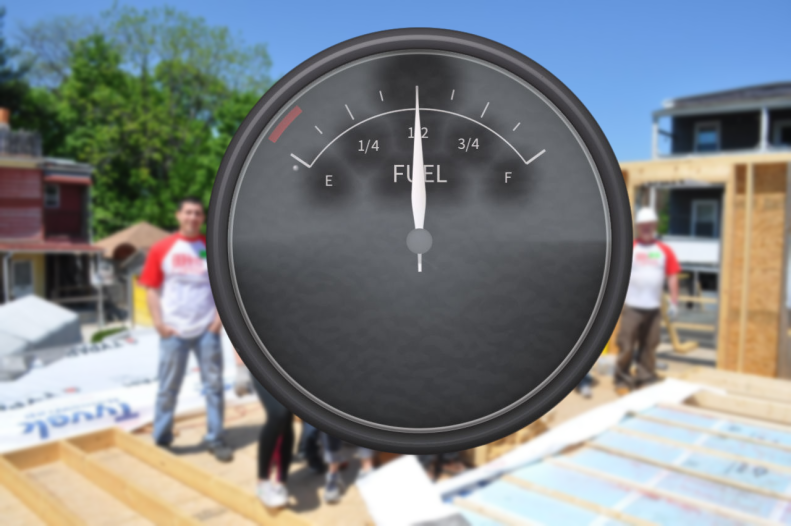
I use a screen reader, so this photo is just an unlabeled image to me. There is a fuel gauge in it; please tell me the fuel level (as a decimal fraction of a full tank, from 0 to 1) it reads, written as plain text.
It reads 0.5
